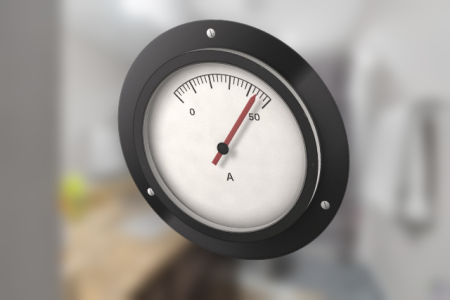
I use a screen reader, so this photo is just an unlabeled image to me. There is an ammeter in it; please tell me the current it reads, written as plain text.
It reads 44 A
